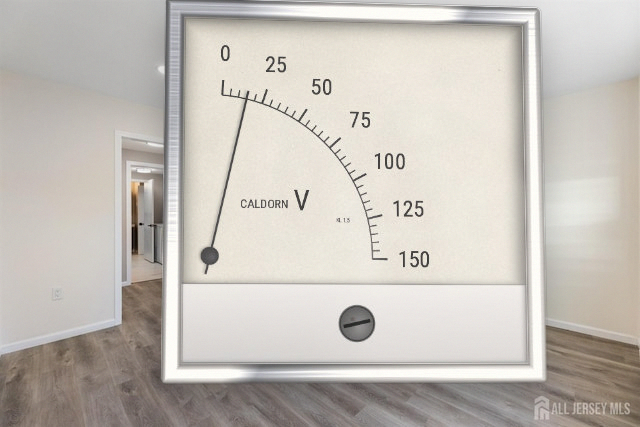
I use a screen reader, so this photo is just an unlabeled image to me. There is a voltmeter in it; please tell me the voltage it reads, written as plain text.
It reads 15 V
